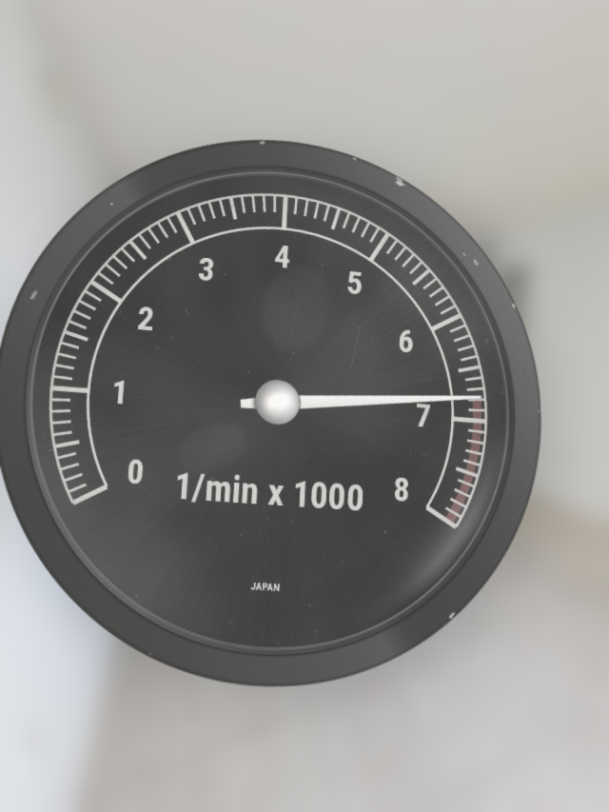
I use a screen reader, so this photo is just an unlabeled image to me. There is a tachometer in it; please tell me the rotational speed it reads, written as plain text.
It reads 6800 rpm
